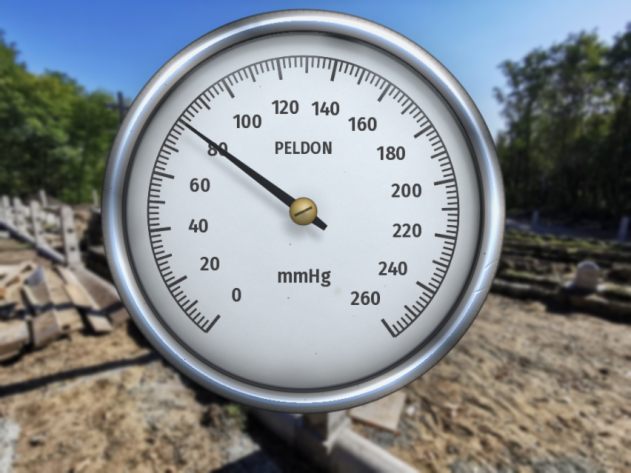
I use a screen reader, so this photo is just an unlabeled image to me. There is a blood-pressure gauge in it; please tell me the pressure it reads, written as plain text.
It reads 80 mmHg
